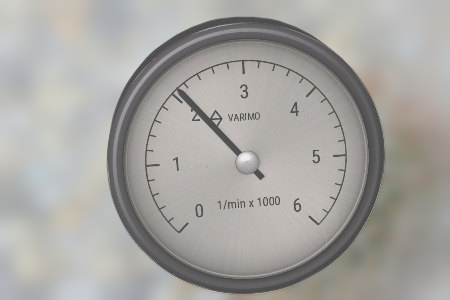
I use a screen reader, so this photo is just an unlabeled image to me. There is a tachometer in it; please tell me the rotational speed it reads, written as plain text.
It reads 2100 rpm
